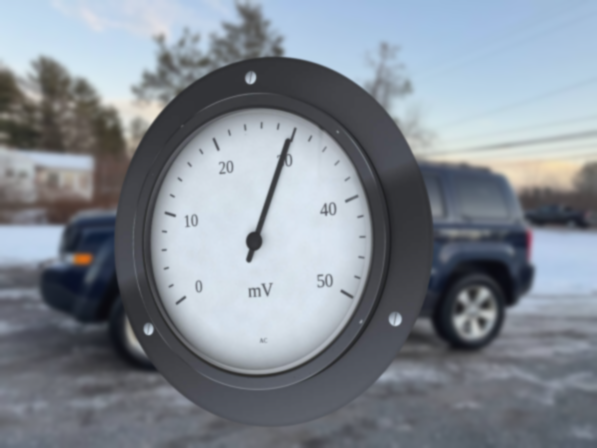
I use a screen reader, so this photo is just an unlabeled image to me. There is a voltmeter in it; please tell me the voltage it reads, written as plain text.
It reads 30 mV
